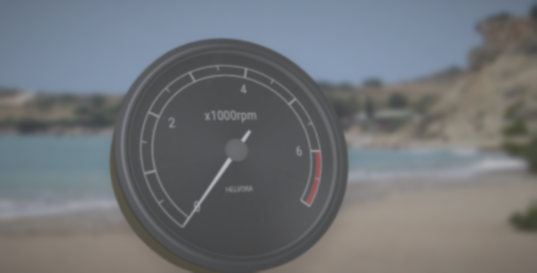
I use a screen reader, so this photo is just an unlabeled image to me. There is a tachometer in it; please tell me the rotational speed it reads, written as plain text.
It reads 0 rpm
